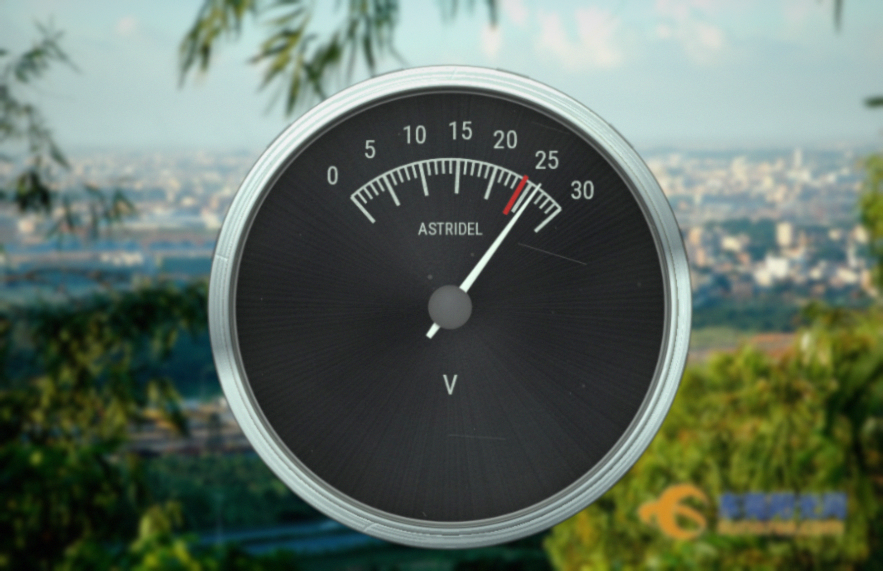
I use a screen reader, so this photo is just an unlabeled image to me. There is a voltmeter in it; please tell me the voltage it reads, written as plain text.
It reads 26 V
